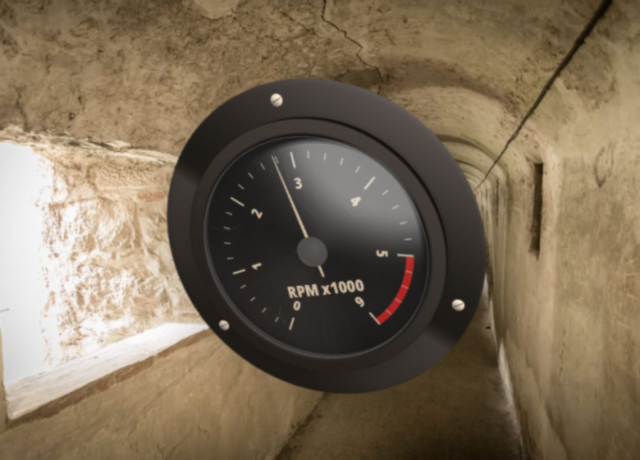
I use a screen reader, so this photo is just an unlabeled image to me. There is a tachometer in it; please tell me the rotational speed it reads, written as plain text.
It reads 2800 rpm
